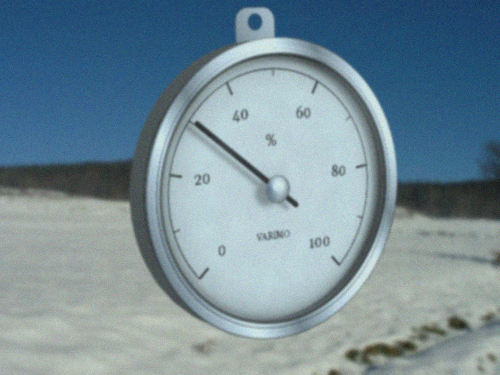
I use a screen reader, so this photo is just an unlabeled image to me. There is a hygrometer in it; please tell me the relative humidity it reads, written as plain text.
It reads 30 %
